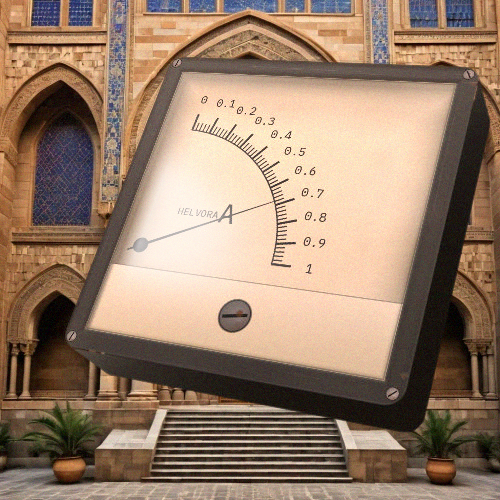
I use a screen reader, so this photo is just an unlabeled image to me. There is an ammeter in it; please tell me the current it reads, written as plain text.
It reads 0.7 A
